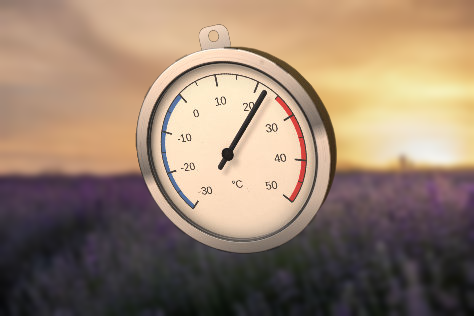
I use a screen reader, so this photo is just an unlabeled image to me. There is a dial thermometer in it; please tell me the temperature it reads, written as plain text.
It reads 22.5 °C
